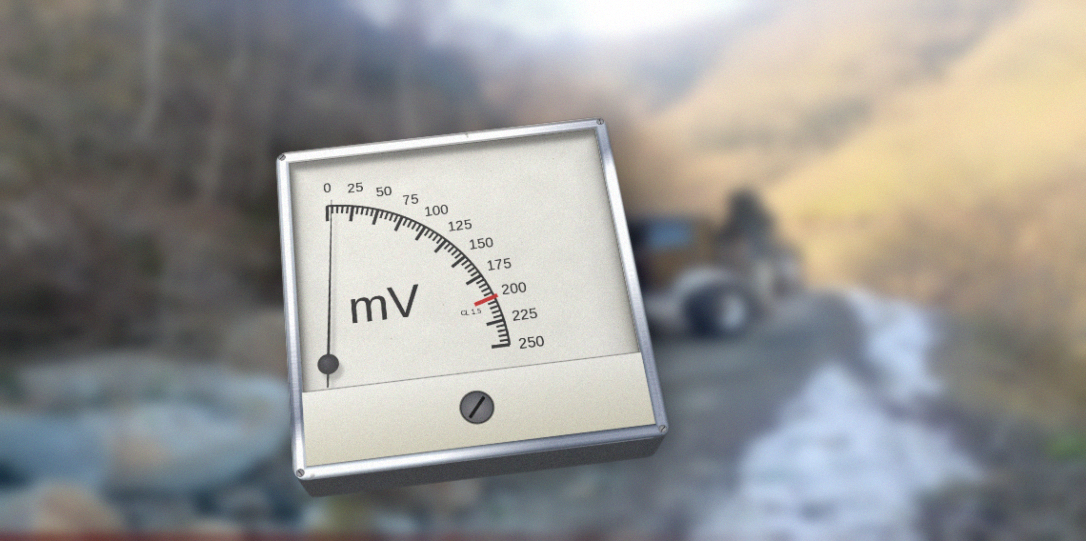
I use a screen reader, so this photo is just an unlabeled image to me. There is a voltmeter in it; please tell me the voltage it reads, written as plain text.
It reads 5 mV
